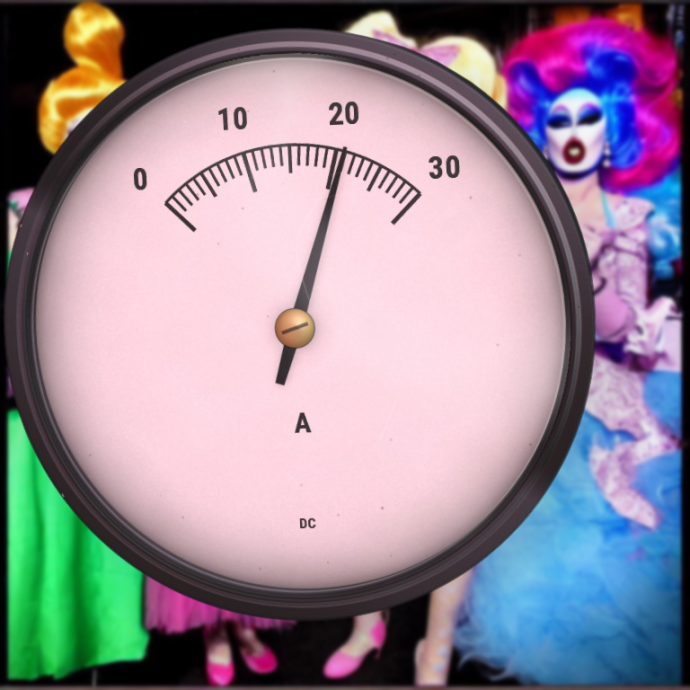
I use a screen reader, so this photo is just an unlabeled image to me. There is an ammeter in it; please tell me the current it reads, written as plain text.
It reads 21 A
